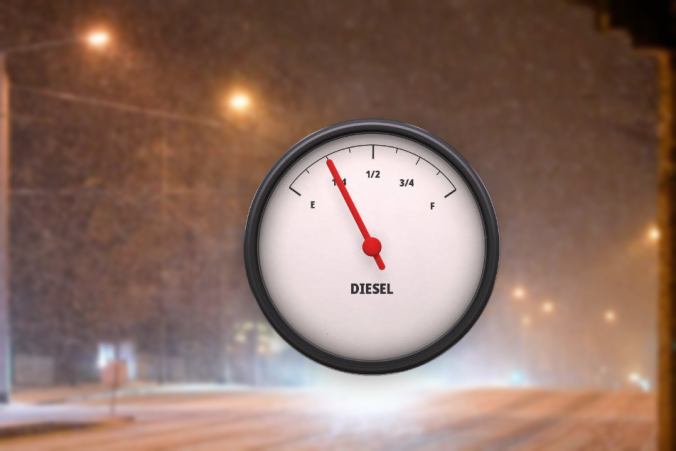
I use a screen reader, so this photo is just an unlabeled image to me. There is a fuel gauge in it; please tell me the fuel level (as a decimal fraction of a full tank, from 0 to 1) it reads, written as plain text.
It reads 0.25
